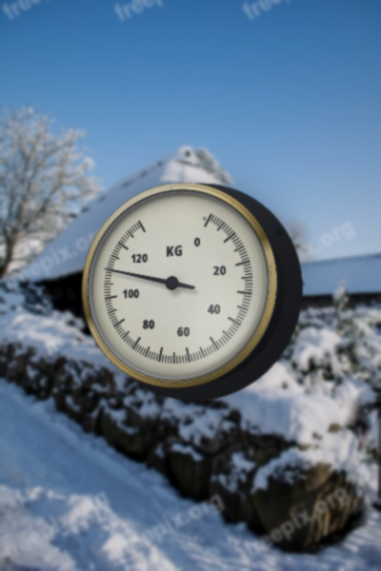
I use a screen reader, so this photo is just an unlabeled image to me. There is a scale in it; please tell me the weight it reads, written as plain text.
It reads 110 kg
